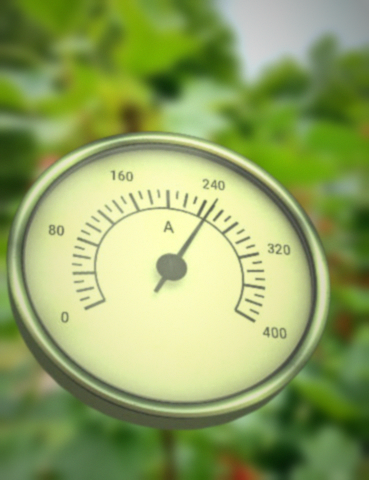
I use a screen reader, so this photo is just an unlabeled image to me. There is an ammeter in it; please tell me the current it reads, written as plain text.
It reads 250 A
